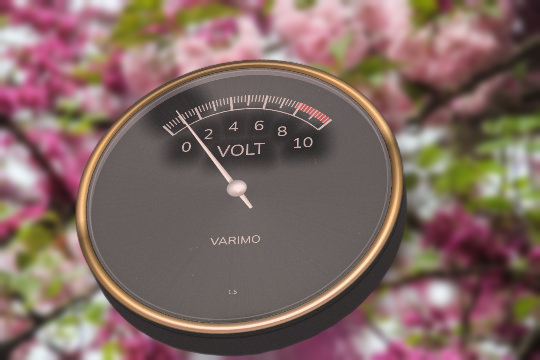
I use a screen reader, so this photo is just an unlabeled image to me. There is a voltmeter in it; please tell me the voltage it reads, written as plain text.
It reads 1 V
